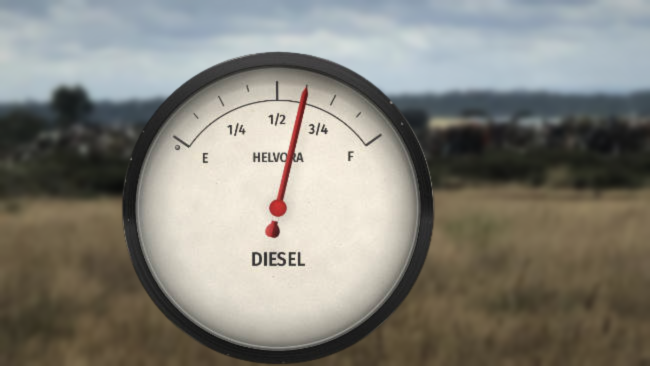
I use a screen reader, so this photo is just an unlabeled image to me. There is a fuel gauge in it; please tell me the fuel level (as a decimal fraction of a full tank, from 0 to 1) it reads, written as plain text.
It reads 0.625
